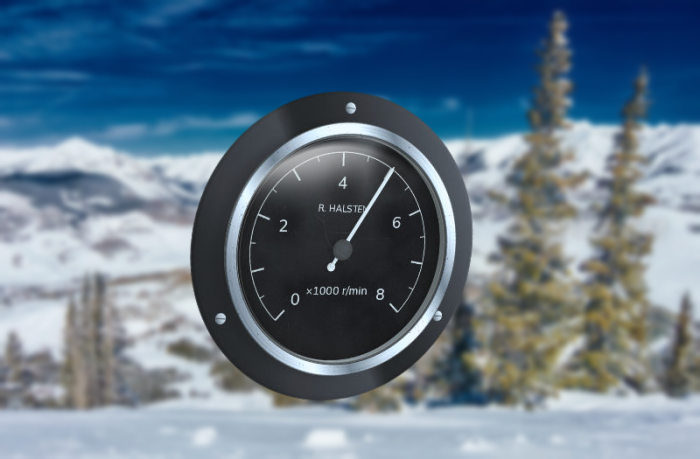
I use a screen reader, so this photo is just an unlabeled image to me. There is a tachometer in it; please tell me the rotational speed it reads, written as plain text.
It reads 5000 rpm
